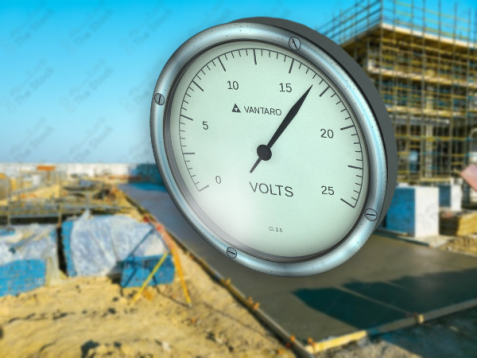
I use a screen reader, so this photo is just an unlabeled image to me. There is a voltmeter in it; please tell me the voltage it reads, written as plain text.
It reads 16.75 V
